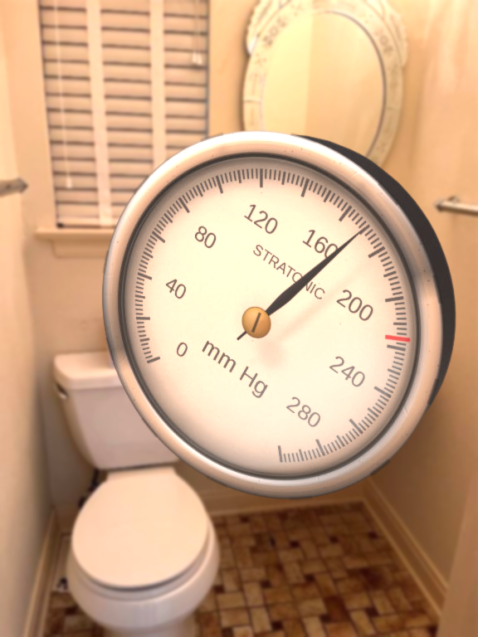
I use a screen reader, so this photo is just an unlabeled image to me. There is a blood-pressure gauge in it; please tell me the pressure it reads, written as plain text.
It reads 170 mmHg
